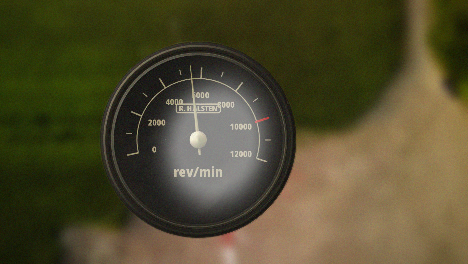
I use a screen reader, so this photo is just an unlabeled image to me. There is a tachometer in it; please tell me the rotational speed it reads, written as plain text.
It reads 5500 rpm
